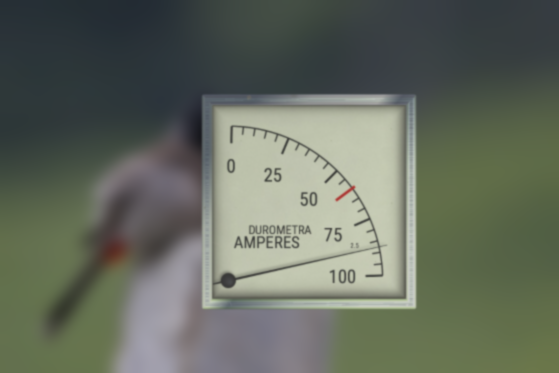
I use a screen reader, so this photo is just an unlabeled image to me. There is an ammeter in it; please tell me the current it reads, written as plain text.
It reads 87.5 A
